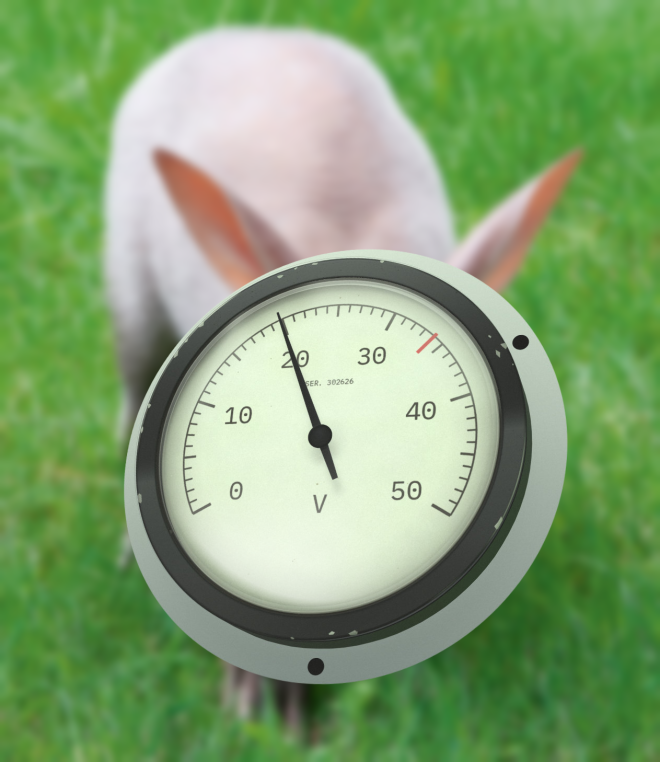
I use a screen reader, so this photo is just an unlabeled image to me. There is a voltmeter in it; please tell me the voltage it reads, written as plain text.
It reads 20 V
